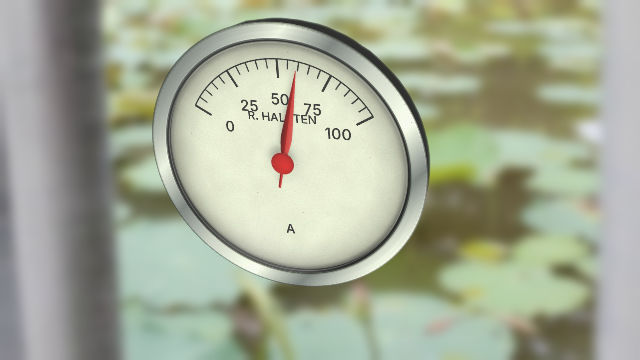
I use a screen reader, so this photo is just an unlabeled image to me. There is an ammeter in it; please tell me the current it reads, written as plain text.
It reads 60 A
